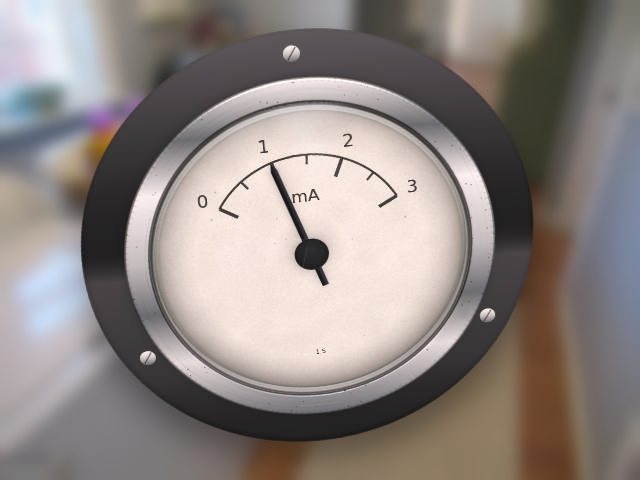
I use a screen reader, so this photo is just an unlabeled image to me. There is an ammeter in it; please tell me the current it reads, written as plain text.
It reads 1 mA
